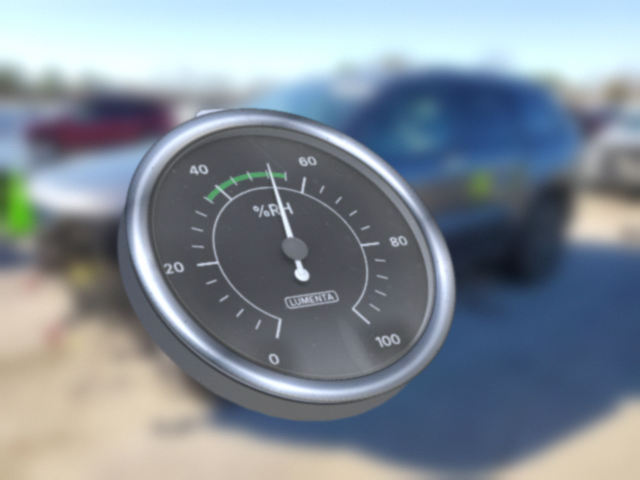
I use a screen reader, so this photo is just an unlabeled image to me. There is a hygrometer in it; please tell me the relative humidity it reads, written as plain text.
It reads 52 %
